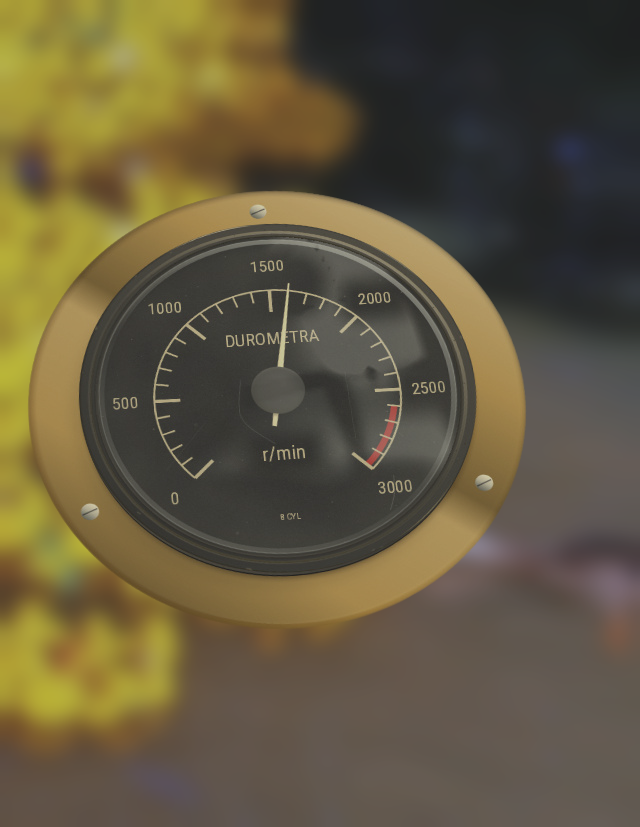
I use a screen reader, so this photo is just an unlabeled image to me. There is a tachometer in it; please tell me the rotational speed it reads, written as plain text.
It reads 1600 rpm
